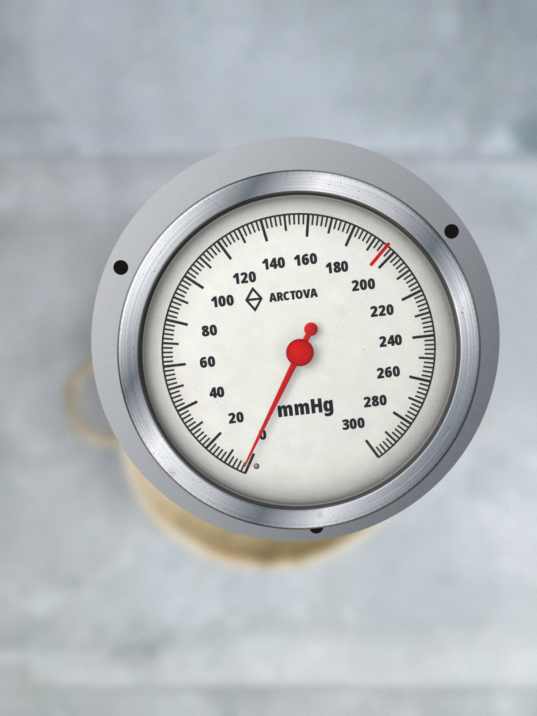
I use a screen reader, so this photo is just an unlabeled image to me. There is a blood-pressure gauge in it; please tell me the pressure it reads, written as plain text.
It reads 2 mmHg
